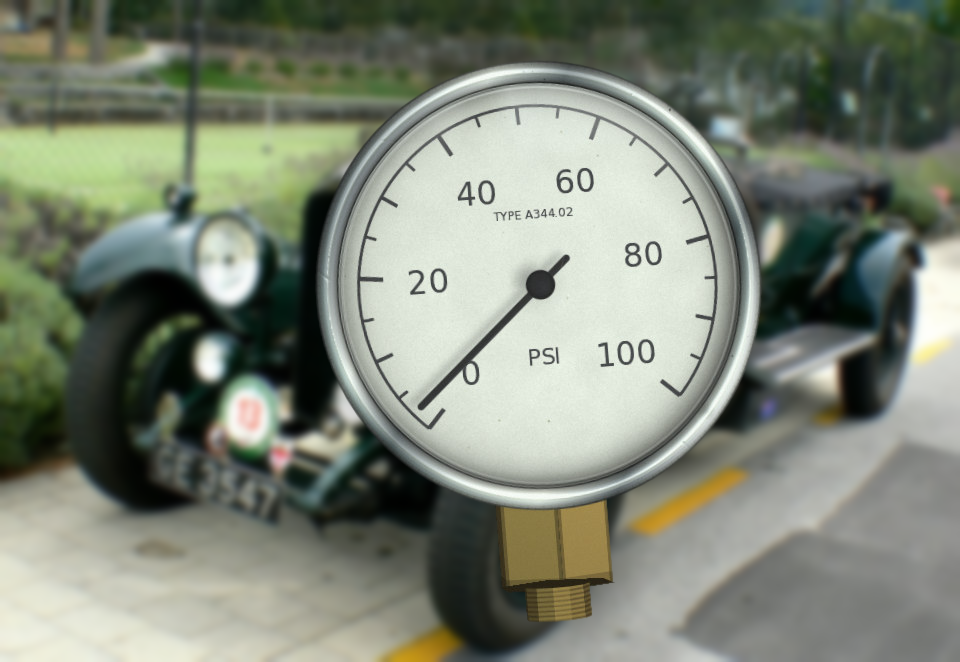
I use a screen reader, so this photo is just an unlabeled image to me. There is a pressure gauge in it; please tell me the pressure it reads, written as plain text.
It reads 2.5 psi
